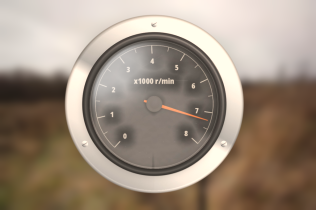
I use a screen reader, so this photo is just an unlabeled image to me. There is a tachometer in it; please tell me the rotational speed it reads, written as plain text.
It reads 7250 rpm
